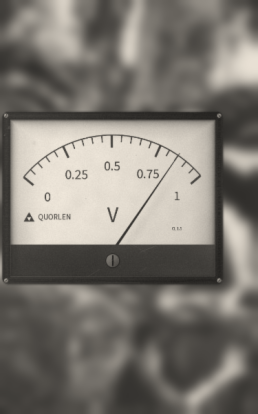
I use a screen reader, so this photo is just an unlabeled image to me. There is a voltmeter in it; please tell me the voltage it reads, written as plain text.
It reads 0.85 V
